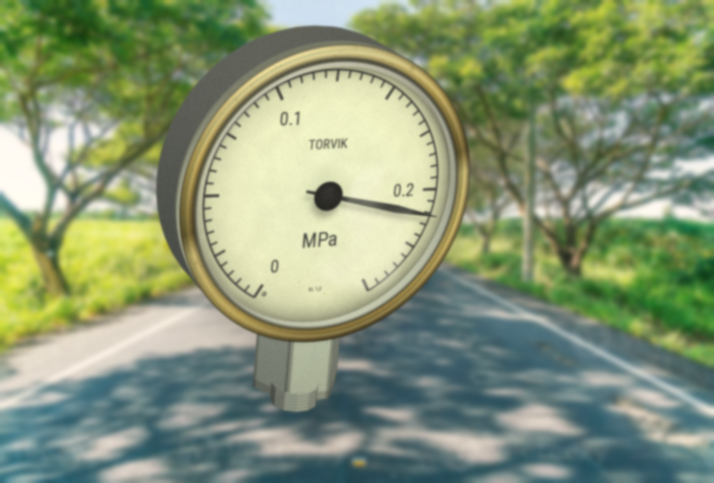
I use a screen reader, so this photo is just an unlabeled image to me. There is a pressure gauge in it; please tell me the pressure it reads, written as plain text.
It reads 0.21 MPa
